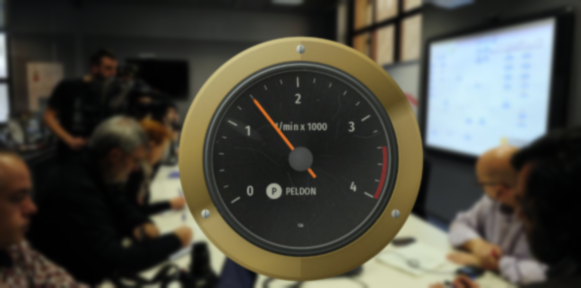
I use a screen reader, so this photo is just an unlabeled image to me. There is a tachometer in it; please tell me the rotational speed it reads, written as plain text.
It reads 1400 rpm
